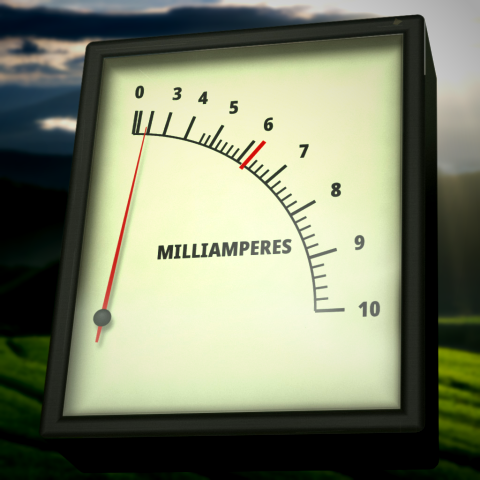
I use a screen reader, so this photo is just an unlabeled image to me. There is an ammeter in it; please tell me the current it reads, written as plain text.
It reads 2 mA
